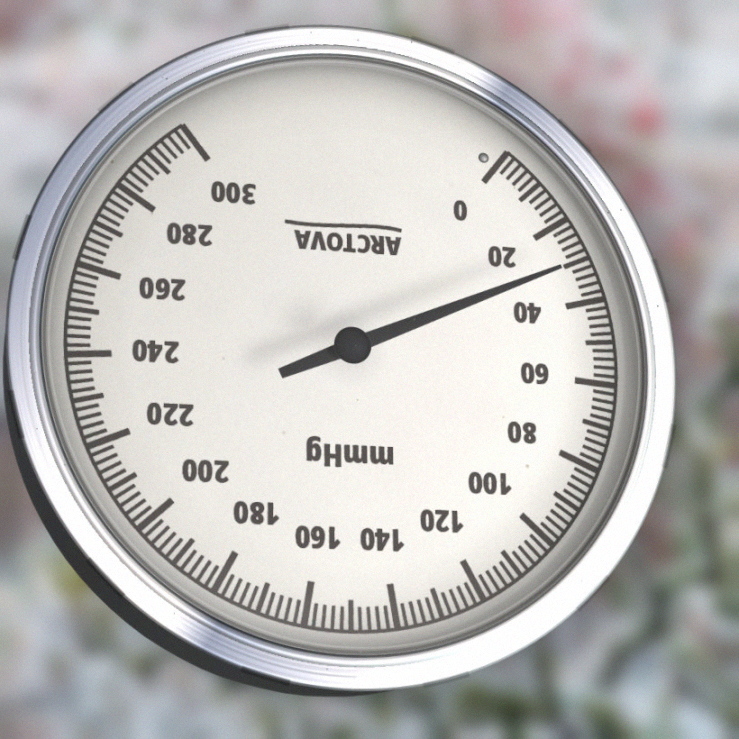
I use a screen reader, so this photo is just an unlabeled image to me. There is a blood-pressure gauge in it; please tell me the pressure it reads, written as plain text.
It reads 30 mmHg
